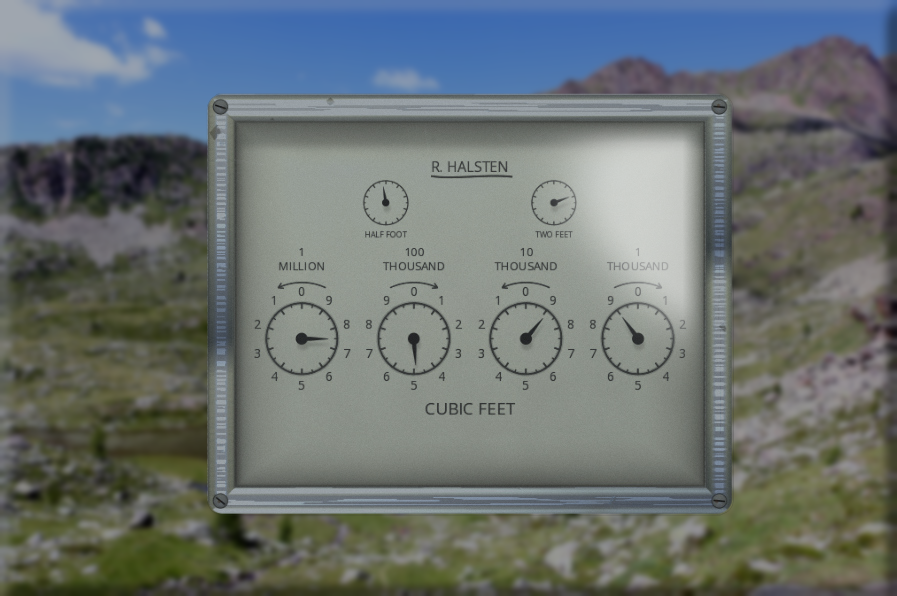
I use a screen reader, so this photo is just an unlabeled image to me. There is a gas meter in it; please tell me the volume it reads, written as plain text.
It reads 748900 ft³
